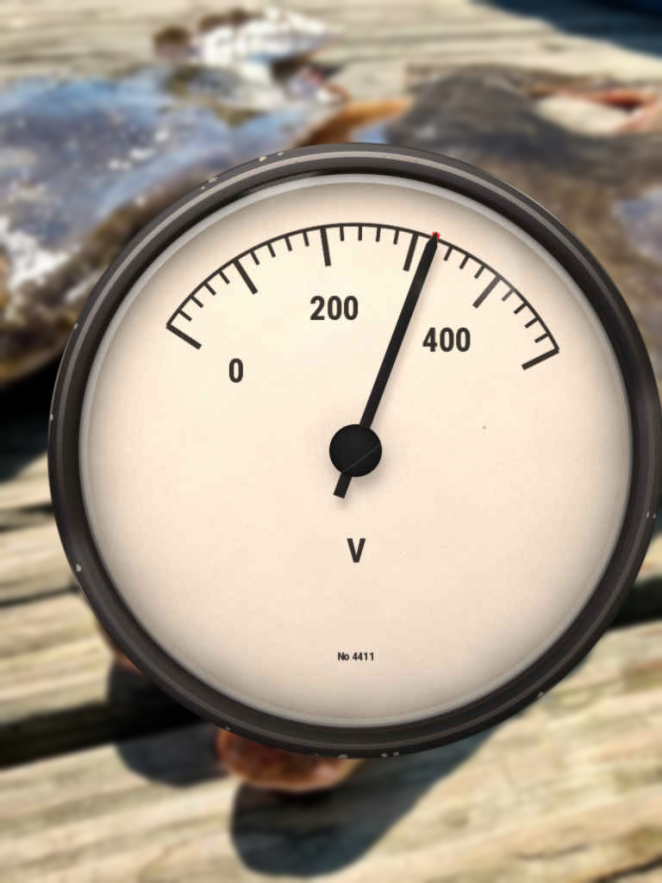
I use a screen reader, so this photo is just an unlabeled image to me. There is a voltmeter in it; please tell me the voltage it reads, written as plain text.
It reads 320 V
